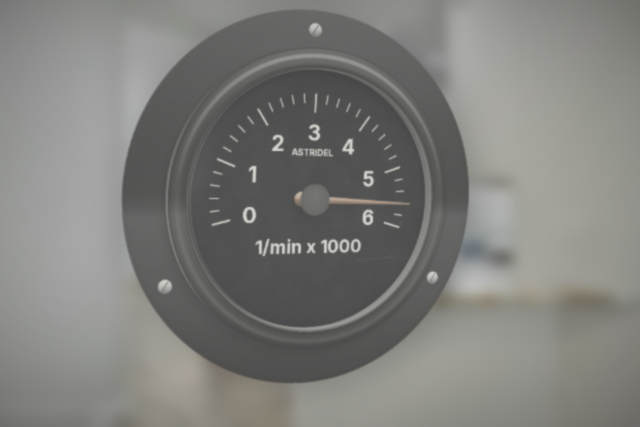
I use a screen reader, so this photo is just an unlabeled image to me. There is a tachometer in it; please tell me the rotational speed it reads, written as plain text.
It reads 5600 rpm
